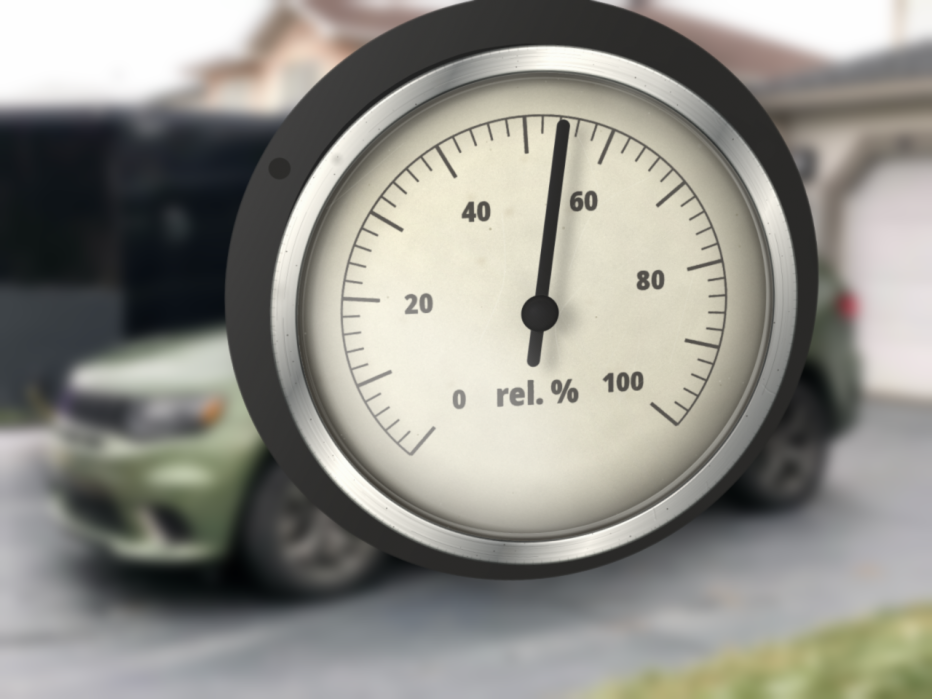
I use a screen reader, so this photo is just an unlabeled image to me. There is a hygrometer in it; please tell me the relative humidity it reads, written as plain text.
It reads 54 %
